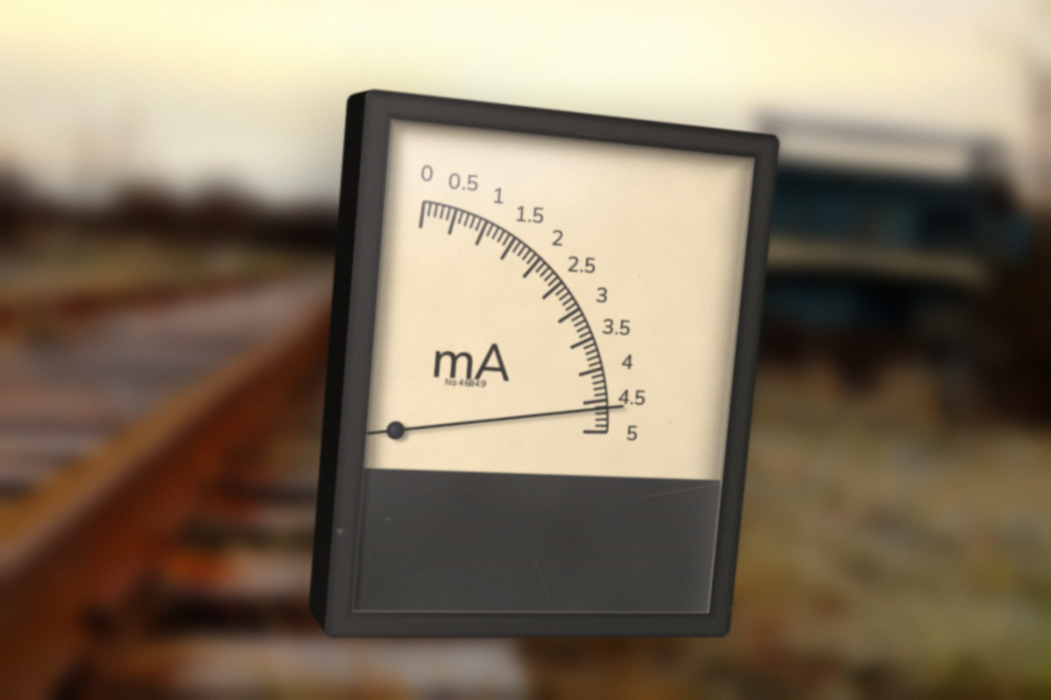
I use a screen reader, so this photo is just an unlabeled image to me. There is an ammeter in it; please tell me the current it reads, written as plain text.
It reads 4.6 mA
